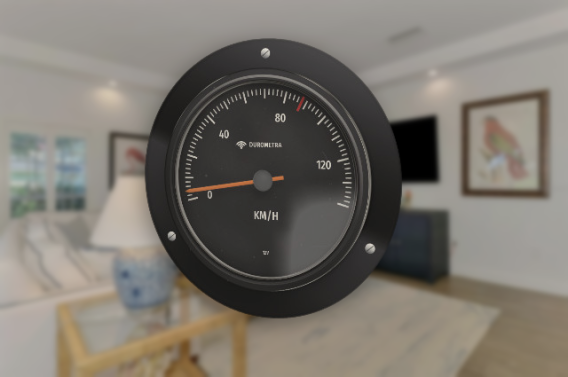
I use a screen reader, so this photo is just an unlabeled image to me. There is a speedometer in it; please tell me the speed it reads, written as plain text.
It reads 4 km/h
